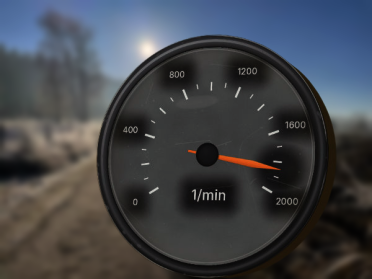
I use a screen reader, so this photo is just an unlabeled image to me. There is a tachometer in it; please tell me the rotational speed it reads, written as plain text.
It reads 1850 rpm
